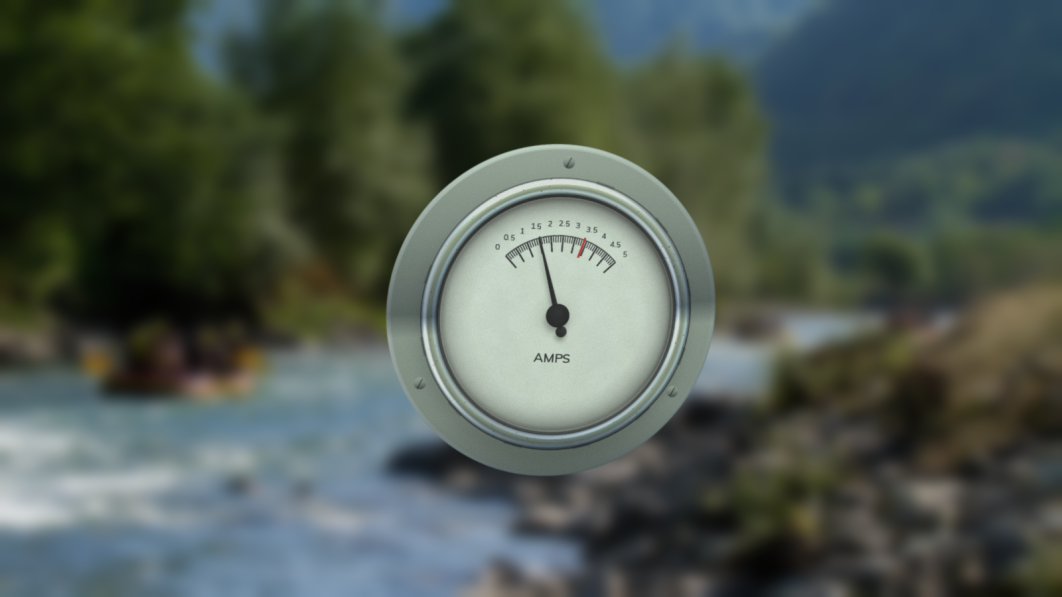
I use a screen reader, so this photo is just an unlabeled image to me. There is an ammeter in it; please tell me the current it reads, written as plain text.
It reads 1.5 A
